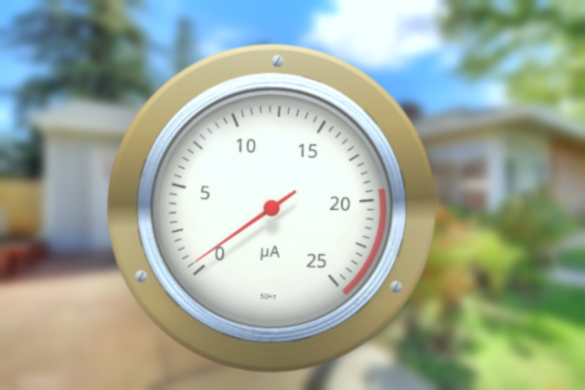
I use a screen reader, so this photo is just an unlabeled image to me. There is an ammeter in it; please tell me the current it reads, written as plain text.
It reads 0.5 µA
